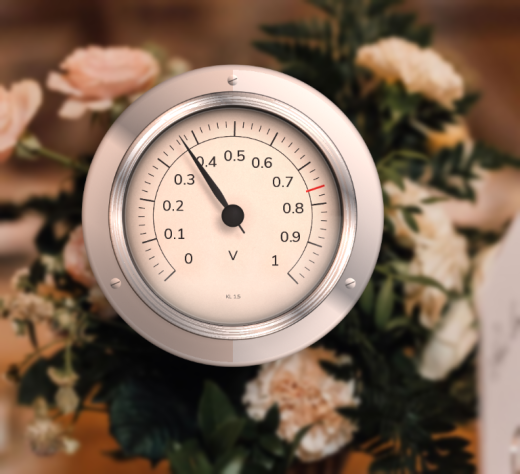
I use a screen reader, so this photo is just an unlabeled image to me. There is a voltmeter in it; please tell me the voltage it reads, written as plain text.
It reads 0.37 V
